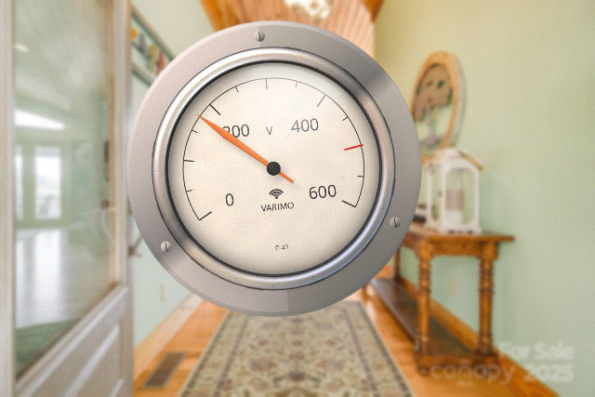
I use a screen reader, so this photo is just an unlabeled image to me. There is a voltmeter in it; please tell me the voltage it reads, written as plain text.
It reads 175 V
